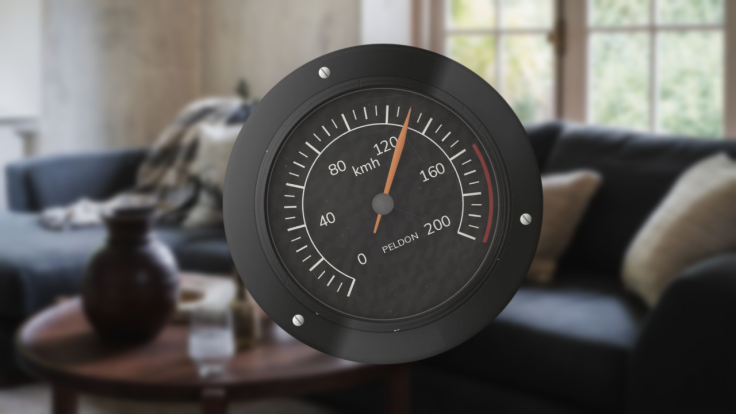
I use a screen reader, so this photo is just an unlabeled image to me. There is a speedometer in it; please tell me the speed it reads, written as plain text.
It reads 130 km/h
